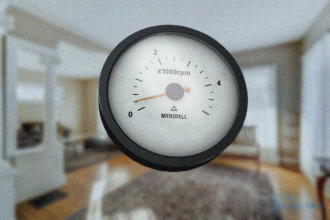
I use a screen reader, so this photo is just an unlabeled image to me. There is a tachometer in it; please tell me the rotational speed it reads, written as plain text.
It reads 250 rpm
